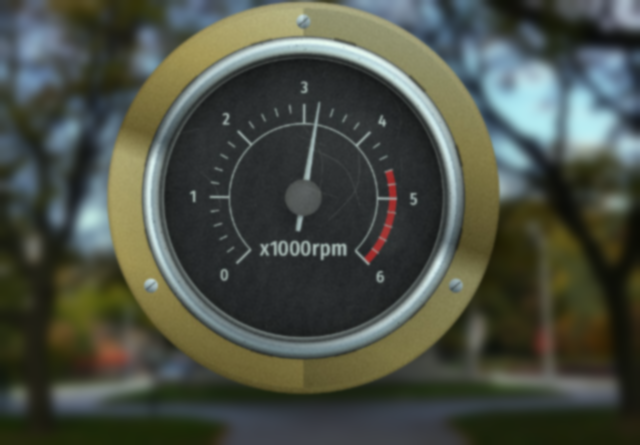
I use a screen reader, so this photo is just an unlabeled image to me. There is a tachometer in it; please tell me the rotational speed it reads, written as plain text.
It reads 3200 rpm
